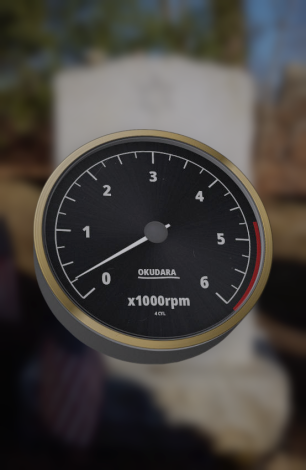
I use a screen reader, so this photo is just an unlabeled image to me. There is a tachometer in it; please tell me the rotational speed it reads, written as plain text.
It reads 250 rpm
